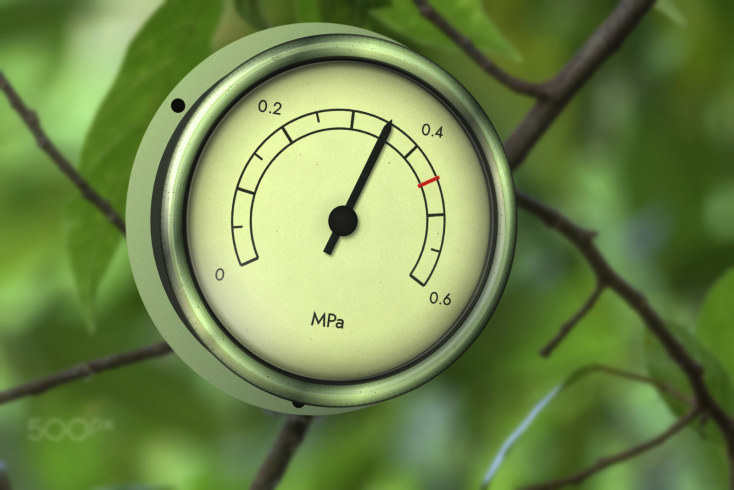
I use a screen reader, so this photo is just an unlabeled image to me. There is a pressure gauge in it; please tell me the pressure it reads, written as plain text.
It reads 0.35 MPa
